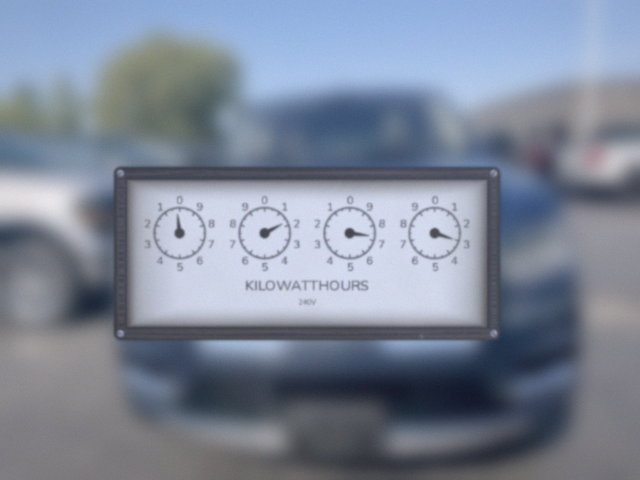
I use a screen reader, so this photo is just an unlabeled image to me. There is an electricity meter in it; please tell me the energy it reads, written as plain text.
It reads 173 kWh
